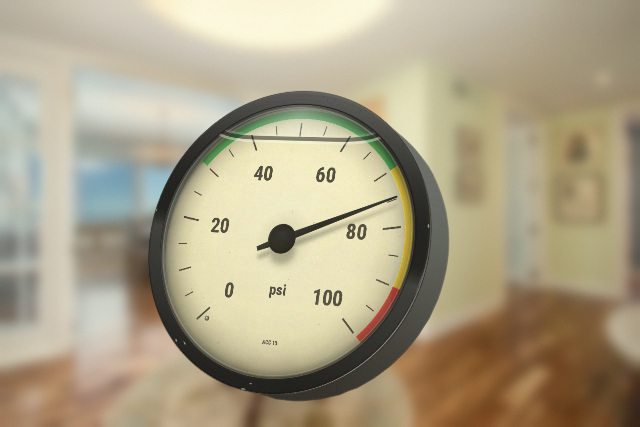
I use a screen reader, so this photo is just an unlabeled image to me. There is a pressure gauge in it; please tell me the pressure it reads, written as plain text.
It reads 75 psi
